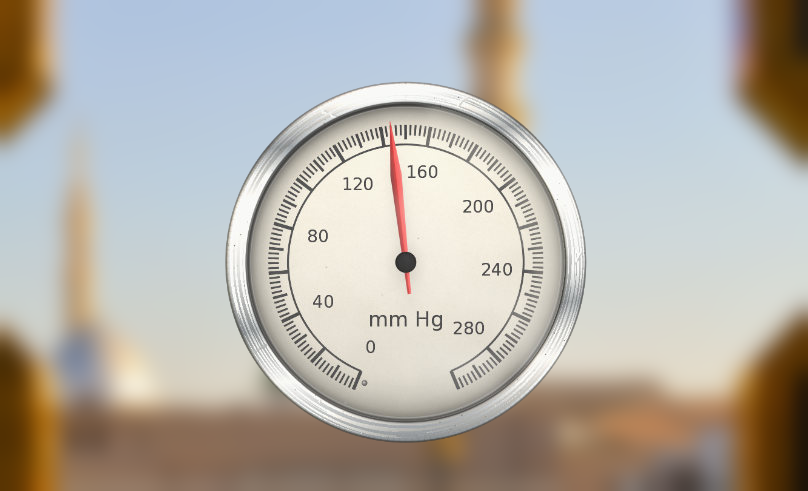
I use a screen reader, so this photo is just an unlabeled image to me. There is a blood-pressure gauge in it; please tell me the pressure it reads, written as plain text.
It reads 144 mmHg
